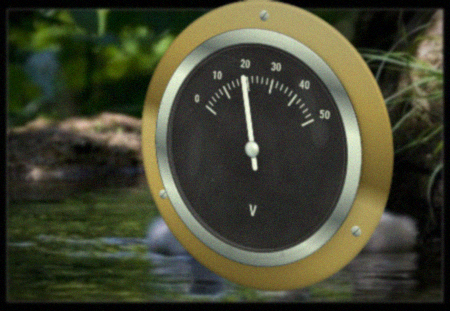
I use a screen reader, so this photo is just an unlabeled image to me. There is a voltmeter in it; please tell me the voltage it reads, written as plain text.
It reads 20 V
